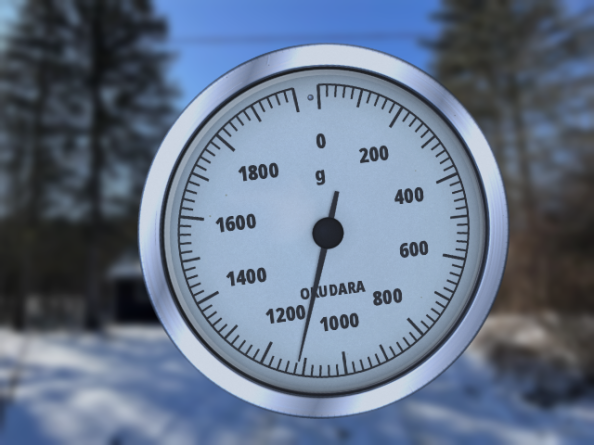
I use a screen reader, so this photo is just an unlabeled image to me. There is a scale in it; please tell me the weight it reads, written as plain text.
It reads 1120 g
